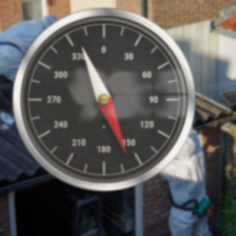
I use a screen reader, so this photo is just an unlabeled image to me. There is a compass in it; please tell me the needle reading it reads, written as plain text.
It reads 157.5 °
